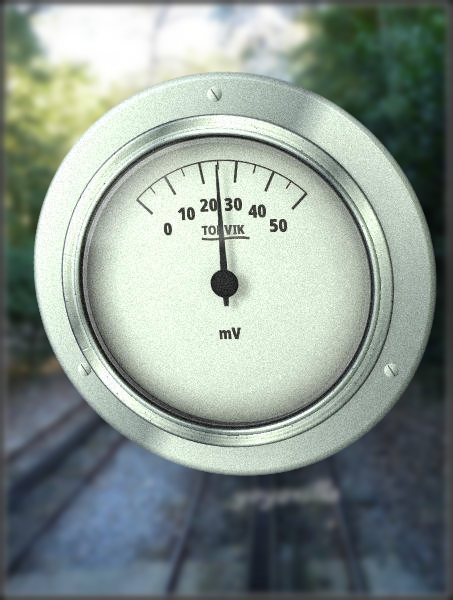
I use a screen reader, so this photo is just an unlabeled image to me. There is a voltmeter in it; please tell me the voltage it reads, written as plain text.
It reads 25 mV
